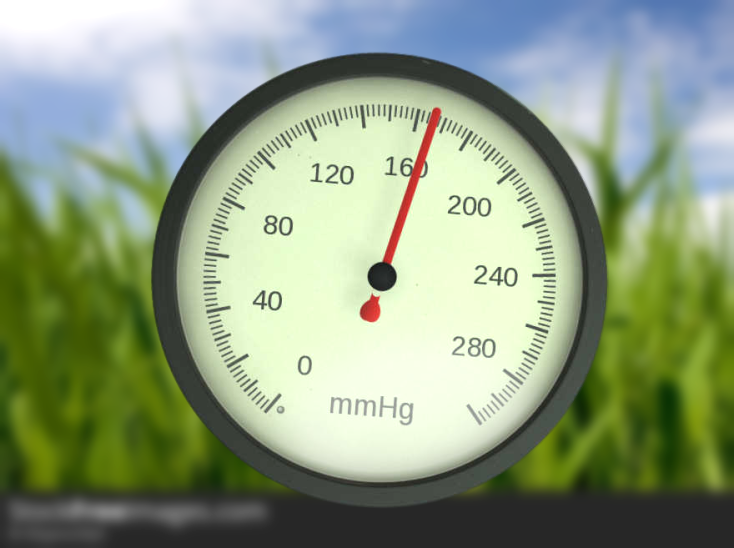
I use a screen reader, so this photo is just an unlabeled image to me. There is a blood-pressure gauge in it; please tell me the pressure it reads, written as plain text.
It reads 166 mmHg
